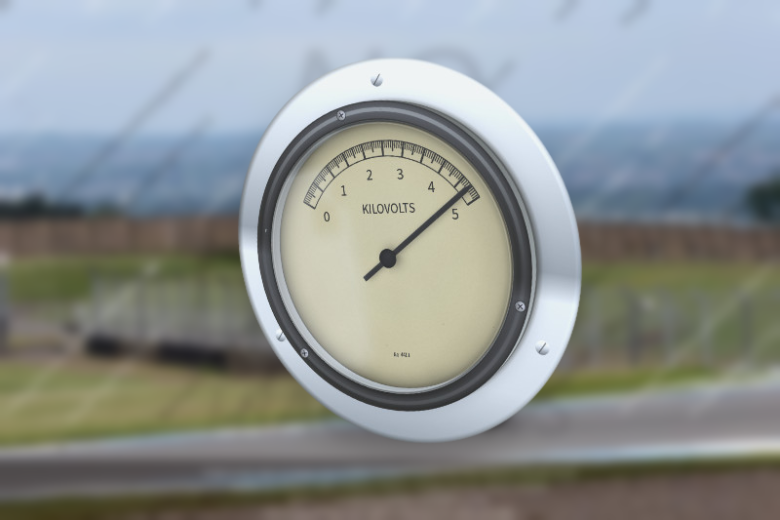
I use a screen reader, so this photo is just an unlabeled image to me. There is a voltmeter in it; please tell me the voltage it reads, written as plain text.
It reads 4.75 kV
